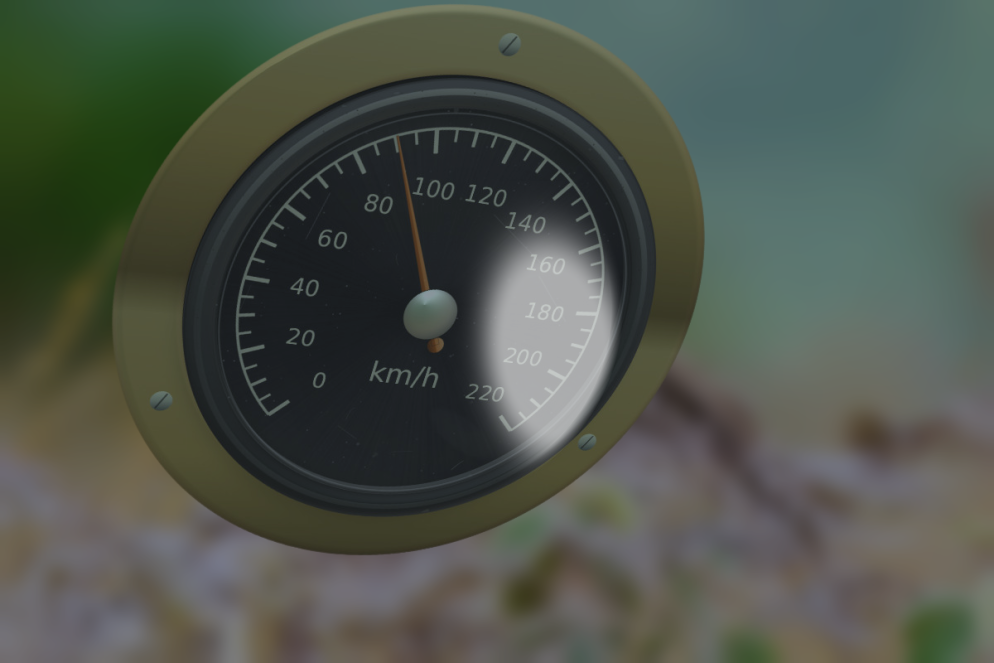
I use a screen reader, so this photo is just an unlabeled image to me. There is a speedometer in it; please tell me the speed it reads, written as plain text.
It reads 90 km/h
